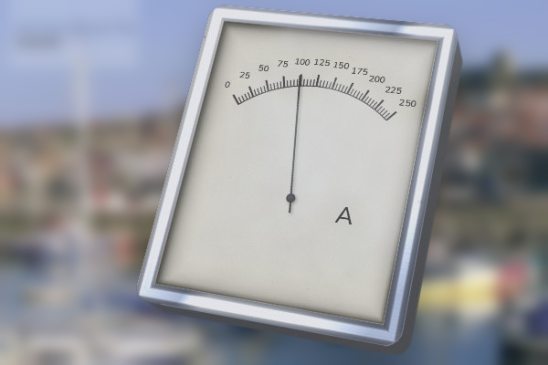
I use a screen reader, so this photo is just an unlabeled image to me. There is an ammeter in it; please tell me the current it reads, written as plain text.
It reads 100 A
